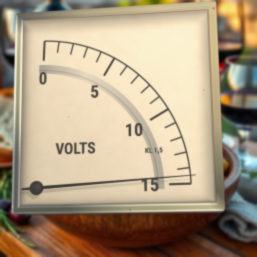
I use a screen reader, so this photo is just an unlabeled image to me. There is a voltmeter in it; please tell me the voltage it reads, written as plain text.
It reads 14.5 V
